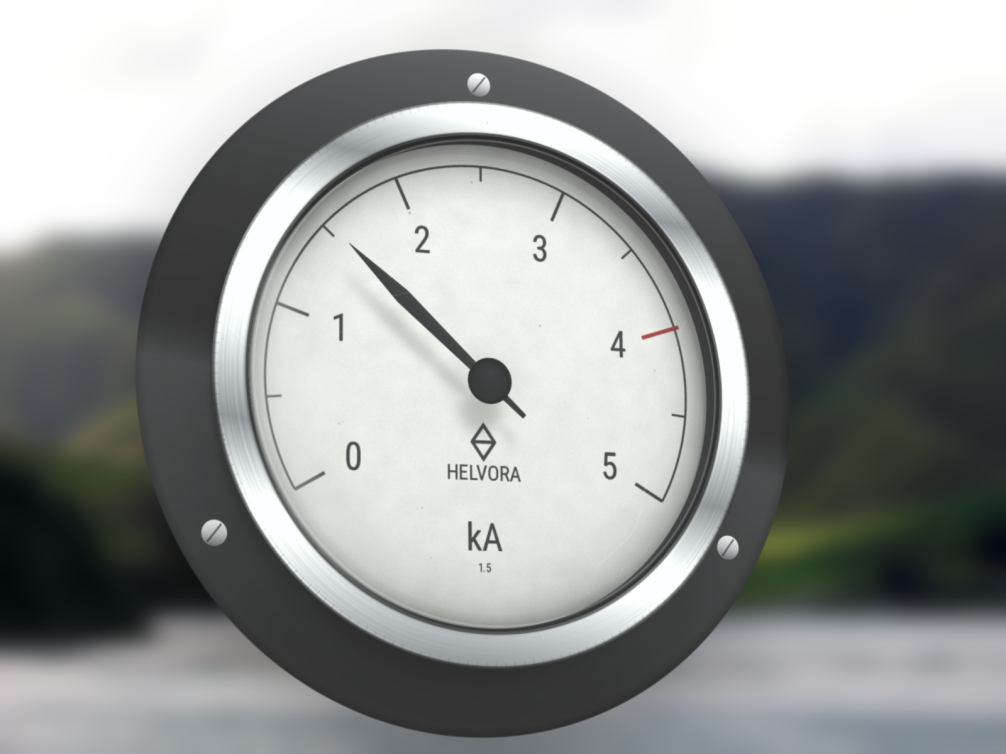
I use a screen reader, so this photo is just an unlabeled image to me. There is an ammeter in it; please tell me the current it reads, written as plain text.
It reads 1.5 kA
